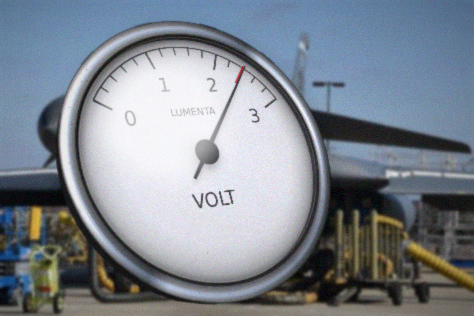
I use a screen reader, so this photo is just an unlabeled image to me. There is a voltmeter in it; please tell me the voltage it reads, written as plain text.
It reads 2.4 V
